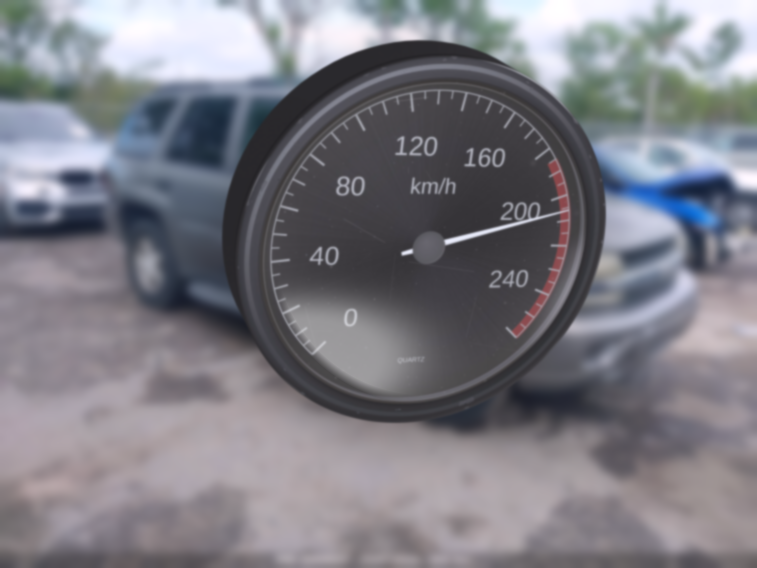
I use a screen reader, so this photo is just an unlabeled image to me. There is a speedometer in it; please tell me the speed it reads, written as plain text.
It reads 205 km/h
